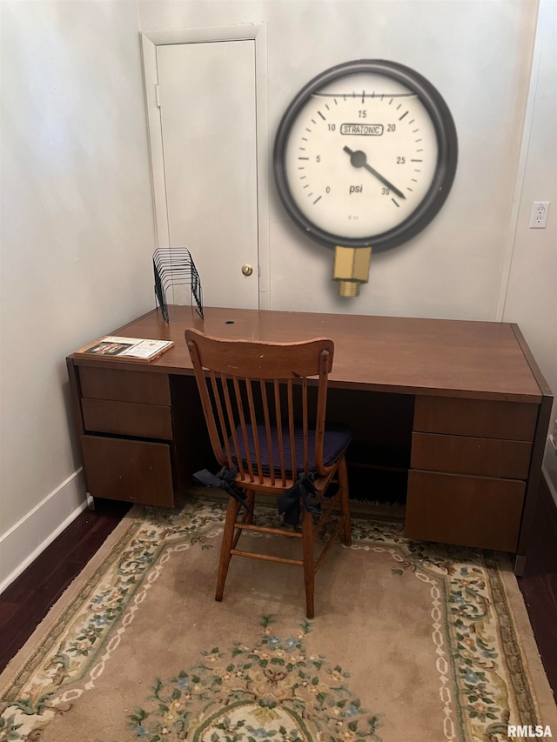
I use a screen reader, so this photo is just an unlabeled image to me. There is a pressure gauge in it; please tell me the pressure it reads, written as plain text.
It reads 29 psi
